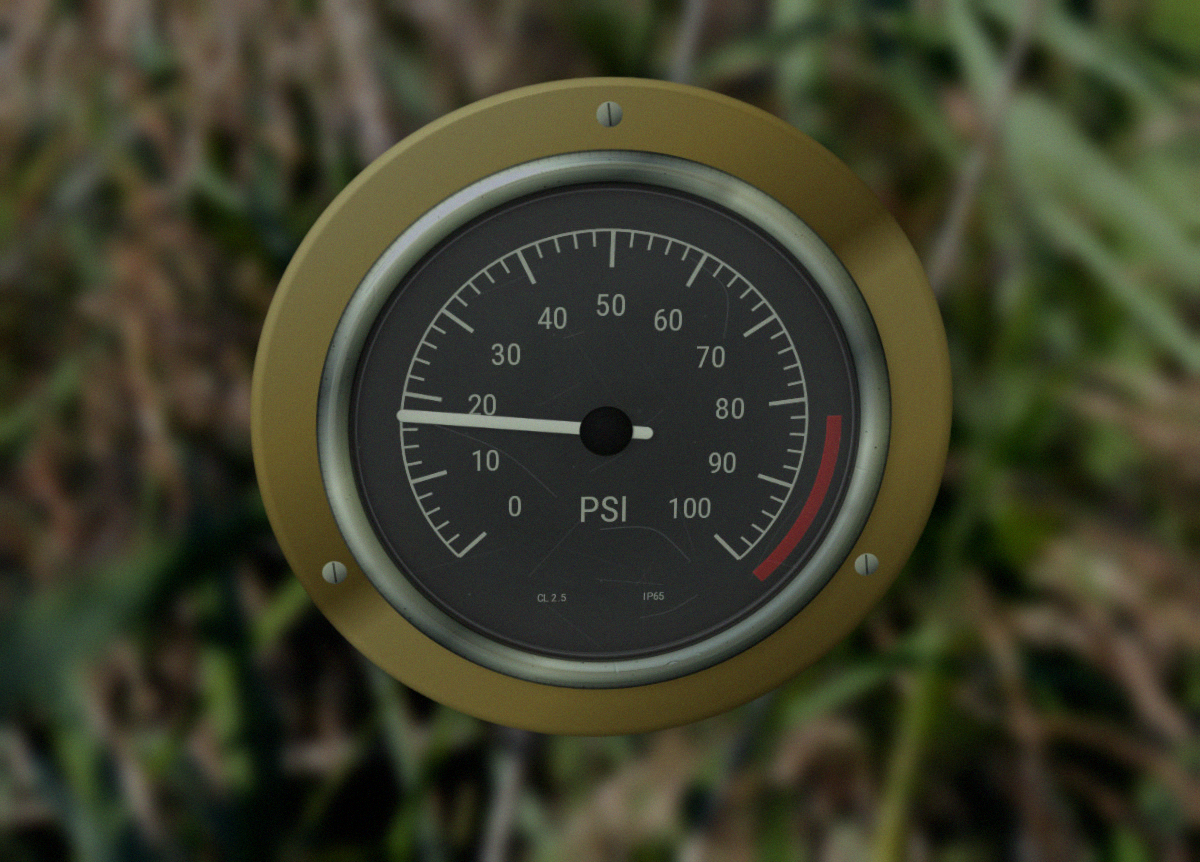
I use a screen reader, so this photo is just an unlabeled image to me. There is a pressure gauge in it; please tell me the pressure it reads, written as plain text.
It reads 18 psi
